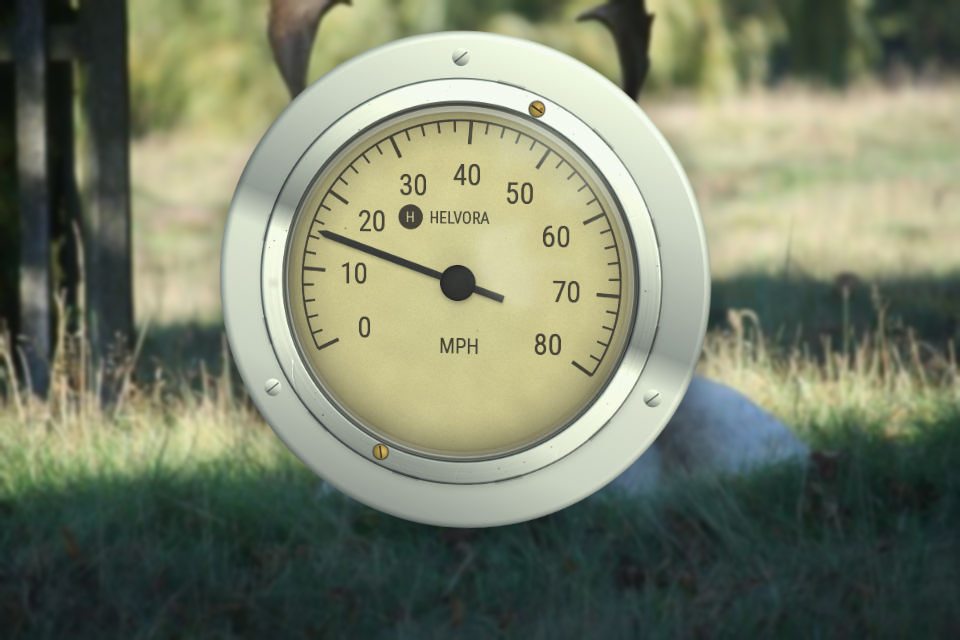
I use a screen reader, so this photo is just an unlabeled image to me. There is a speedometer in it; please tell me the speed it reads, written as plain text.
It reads 15 mph
